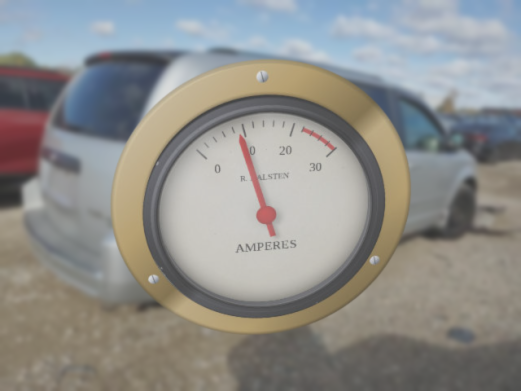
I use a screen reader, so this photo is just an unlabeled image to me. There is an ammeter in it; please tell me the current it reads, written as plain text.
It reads 9 A
